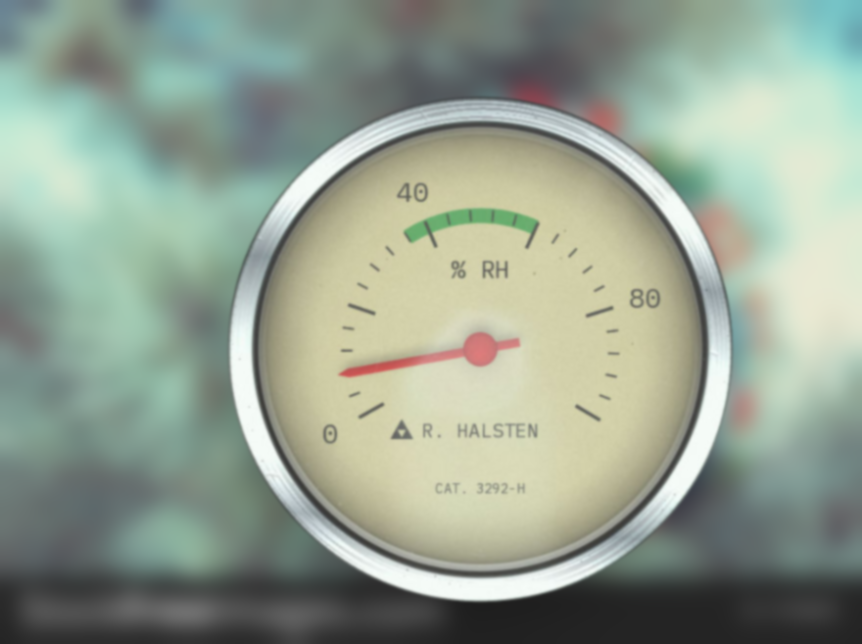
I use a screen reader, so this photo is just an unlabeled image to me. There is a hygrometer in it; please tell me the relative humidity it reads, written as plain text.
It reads 8 %
